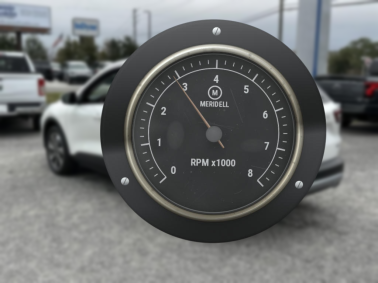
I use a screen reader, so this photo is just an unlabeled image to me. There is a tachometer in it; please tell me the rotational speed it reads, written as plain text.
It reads 2900 rpm
